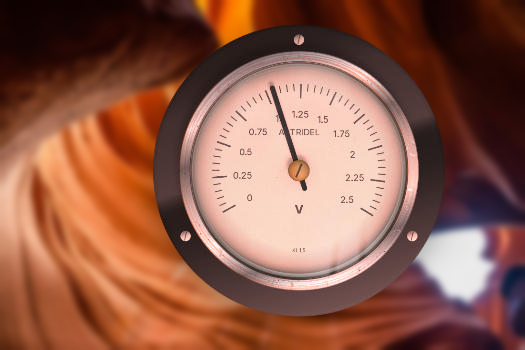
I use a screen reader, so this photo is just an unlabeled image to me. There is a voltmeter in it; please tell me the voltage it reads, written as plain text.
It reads 1.05 V
